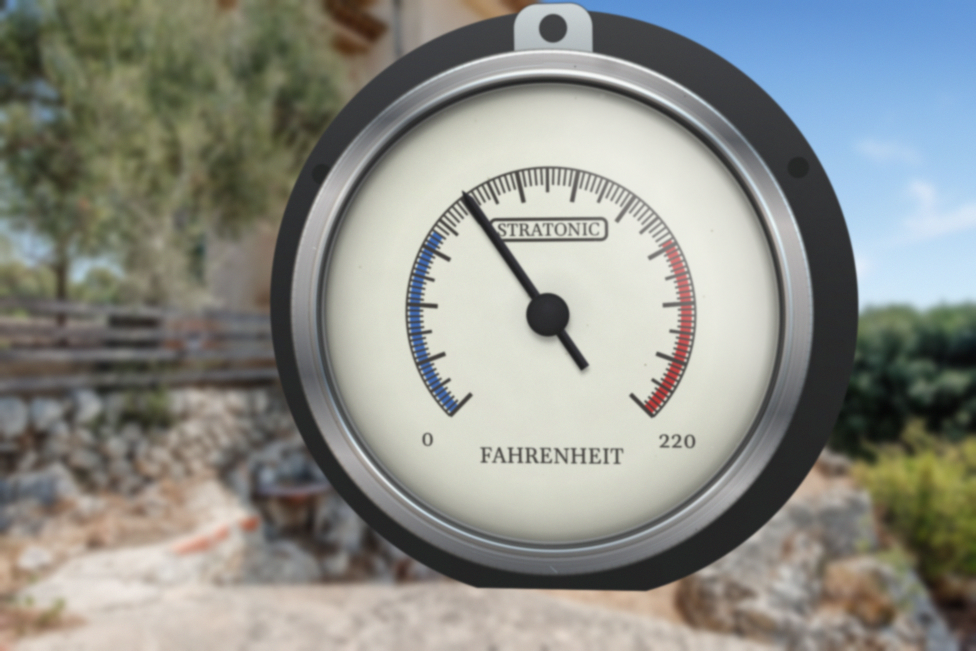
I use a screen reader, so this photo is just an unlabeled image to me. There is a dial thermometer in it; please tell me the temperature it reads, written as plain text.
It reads 82 °F
